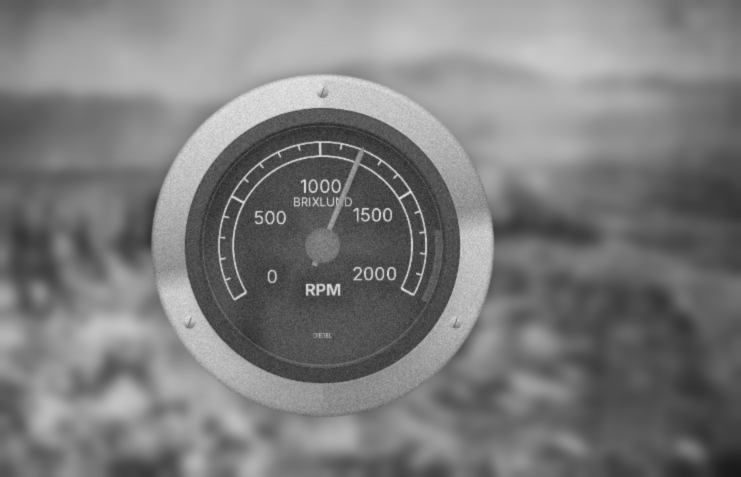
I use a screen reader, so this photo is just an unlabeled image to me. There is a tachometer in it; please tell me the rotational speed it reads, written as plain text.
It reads 1200 rpm
